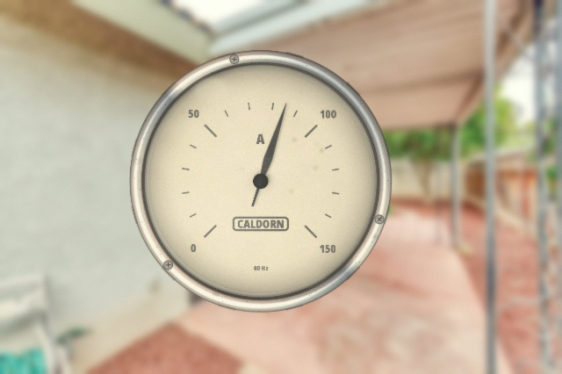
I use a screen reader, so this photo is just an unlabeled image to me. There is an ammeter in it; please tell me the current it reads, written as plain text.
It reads 85 A
